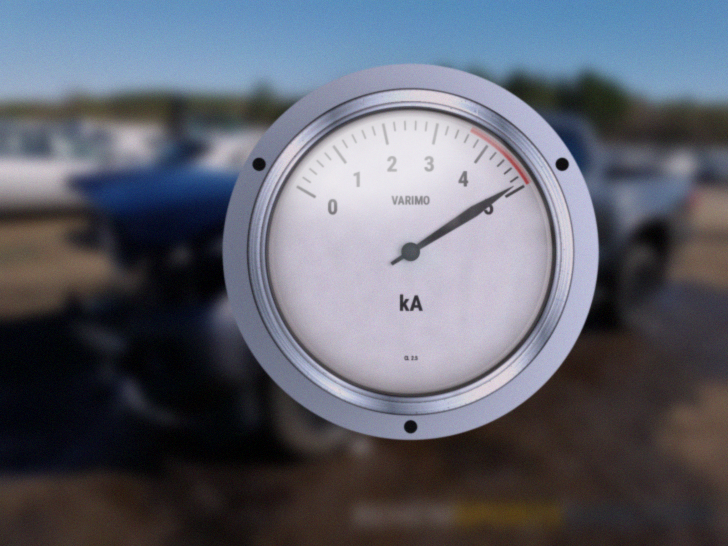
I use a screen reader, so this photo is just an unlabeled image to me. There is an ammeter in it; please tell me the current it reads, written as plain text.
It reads 4.9 kA
